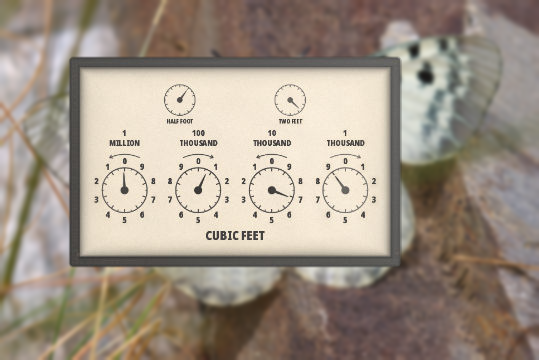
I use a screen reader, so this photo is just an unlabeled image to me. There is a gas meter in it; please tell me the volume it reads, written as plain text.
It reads 6900 ft³
